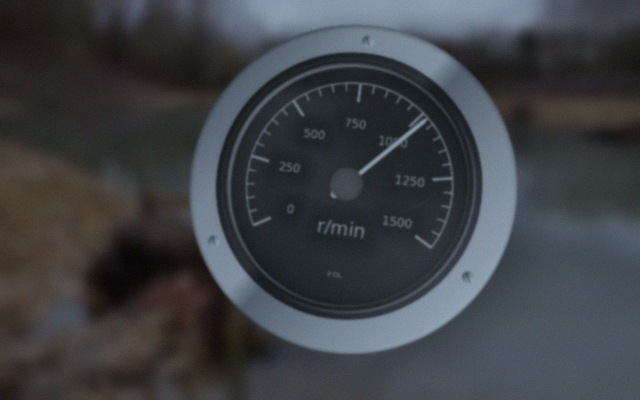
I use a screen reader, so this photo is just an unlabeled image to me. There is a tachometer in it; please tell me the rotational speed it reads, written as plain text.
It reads 1025 rpm
